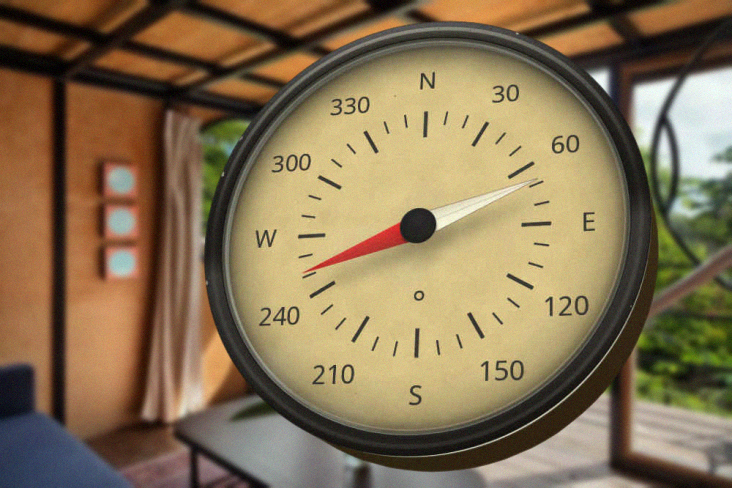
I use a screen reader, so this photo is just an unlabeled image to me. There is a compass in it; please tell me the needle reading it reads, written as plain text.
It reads 250 °
